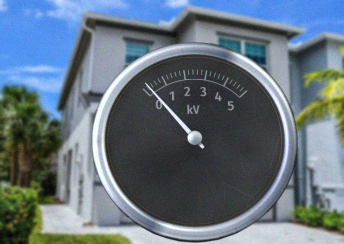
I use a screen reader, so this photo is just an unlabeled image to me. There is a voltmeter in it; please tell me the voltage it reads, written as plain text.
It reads 0.2 kV
